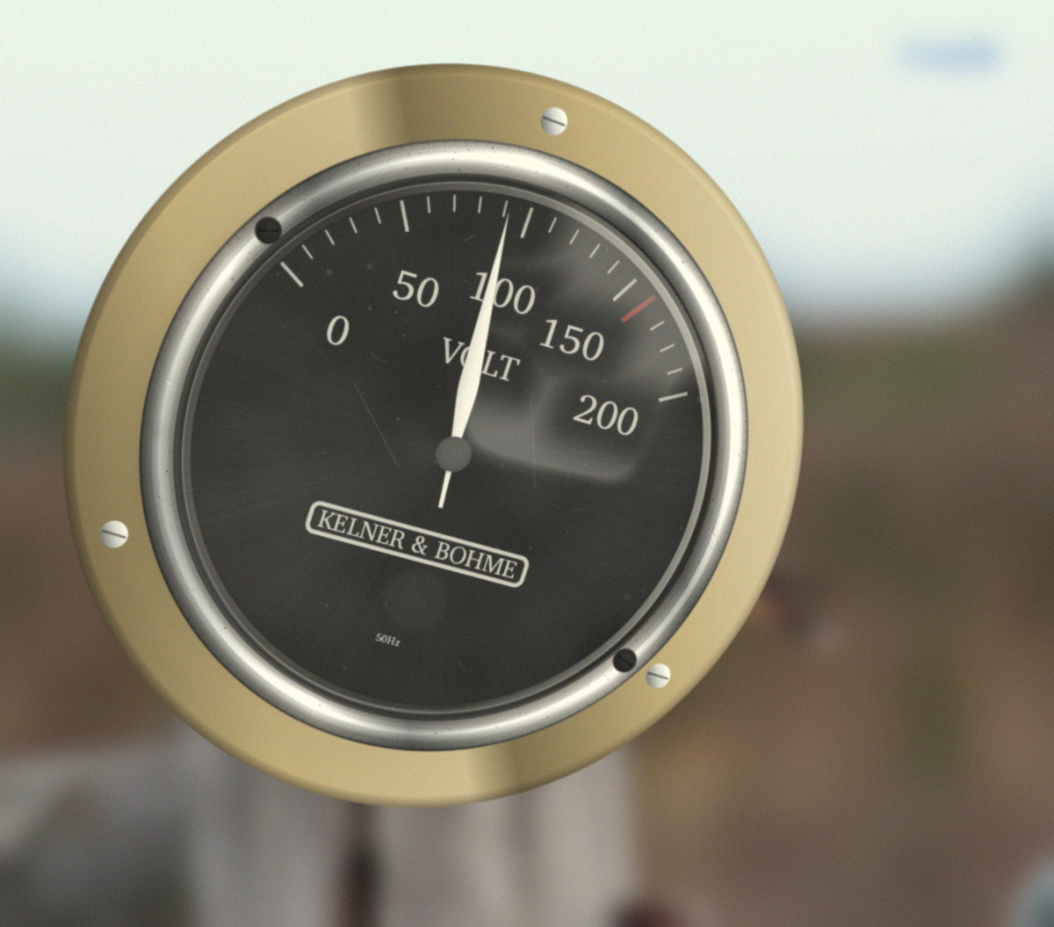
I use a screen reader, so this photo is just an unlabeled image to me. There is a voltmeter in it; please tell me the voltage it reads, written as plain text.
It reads 90 V
